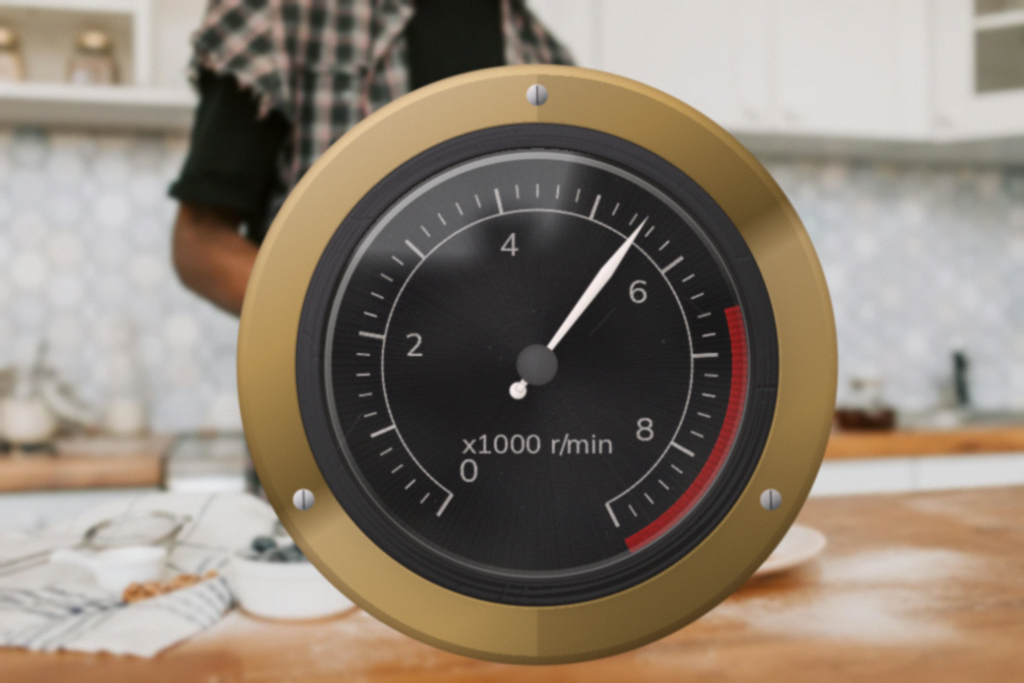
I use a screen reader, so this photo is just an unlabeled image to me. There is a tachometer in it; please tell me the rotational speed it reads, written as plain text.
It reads 5500 rpm
